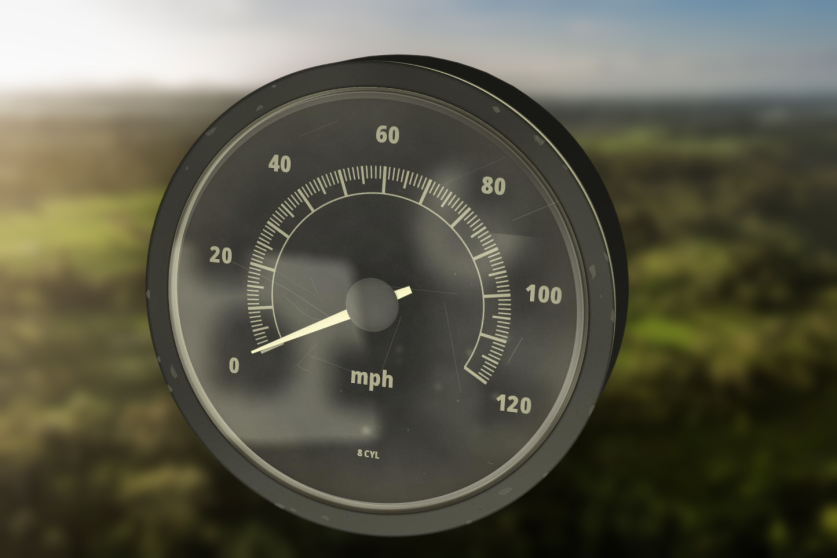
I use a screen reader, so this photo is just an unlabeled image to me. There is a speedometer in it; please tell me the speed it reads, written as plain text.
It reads 1 mph
